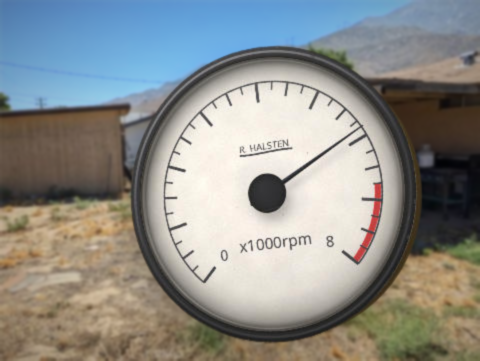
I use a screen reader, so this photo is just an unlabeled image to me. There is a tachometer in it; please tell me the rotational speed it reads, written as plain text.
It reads 5875 rpm
